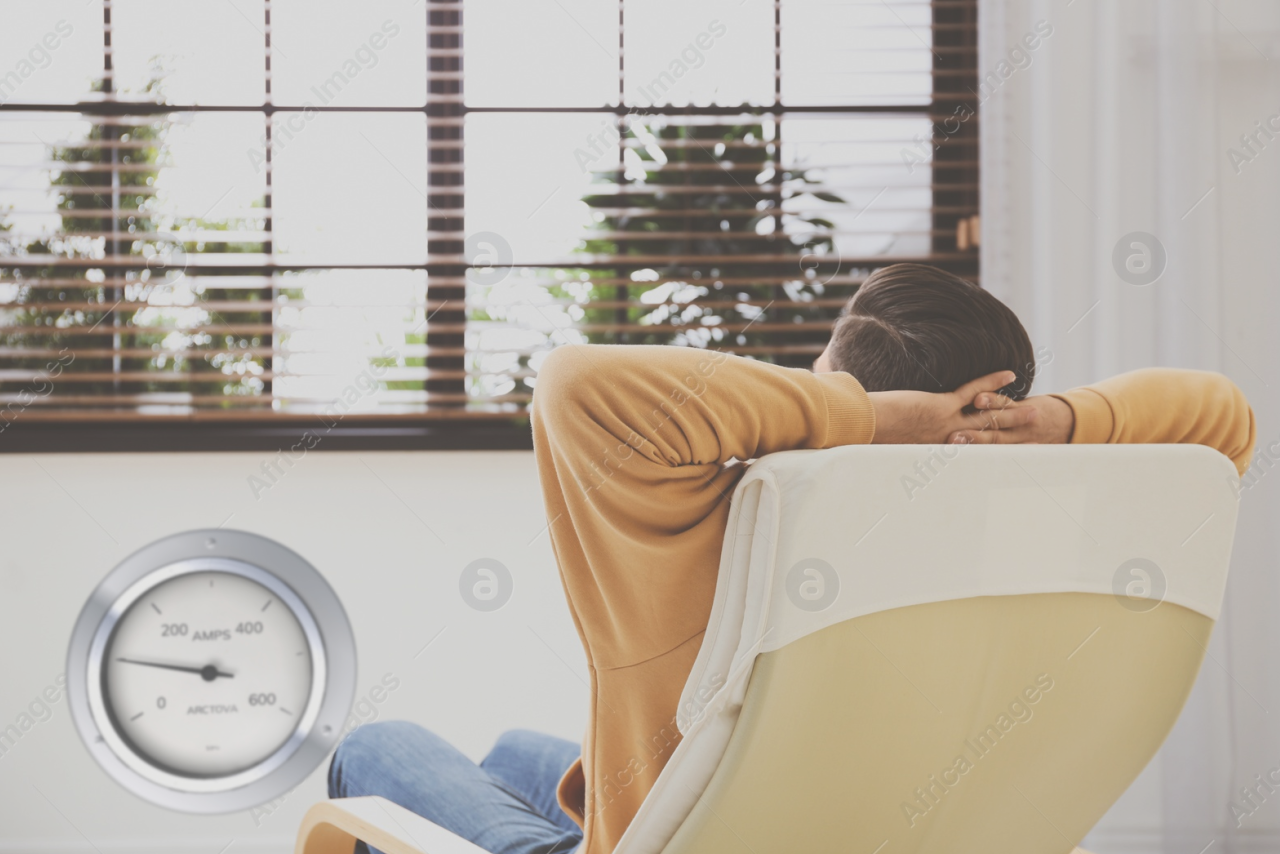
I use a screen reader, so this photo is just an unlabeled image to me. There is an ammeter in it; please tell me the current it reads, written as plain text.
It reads 100 A
